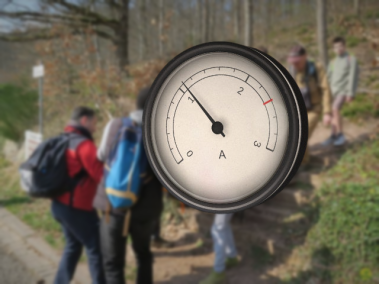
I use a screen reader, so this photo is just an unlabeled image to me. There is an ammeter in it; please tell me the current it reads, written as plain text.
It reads 1.1 A
